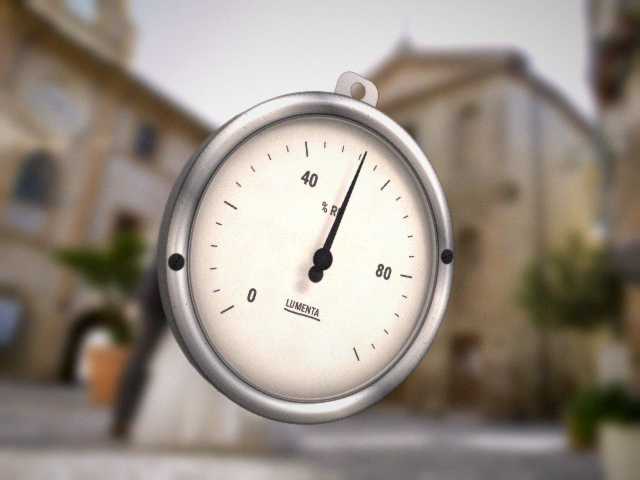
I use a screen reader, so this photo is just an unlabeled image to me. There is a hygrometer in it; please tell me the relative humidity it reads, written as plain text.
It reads 52 %
